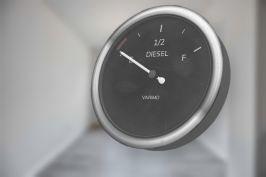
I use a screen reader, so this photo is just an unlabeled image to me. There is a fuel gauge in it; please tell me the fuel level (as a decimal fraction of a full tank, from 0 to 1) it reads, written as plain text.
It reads 0
